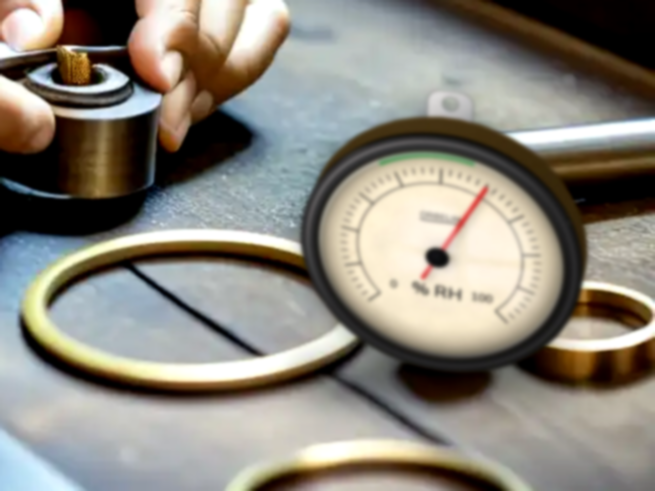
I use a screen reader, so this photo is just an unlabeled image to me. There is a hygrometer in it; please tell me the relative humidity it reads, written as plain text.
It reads 60 %
